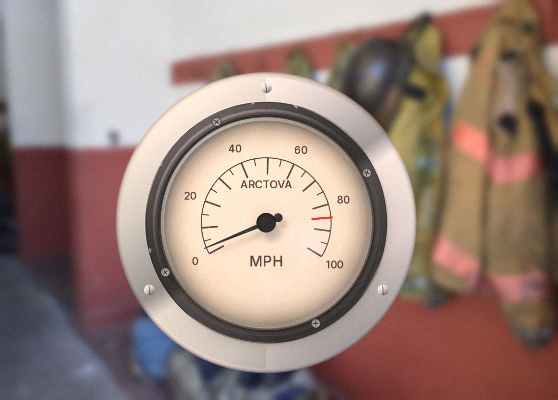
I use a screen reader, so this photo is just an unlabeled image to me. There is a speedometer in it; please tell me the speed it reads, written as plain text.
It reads 2.5 mph
